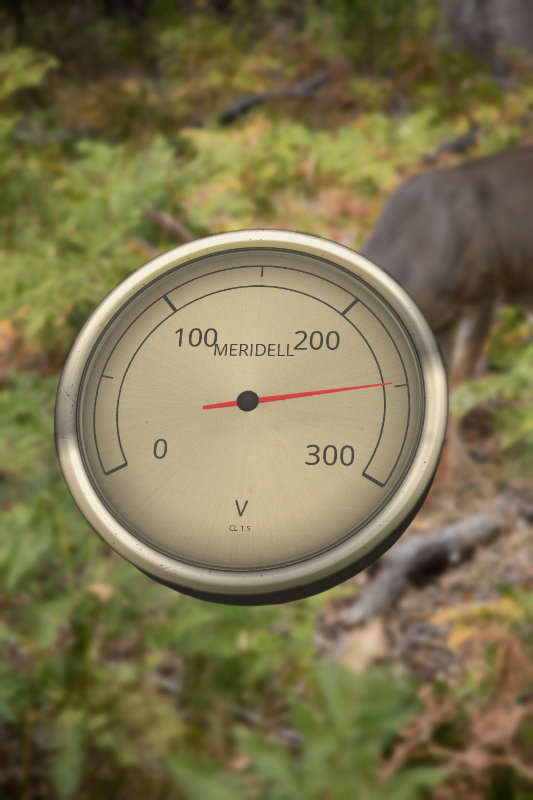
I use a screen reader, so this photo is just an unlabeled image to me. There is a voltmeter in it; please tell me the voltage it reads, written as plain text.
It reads 250 V
